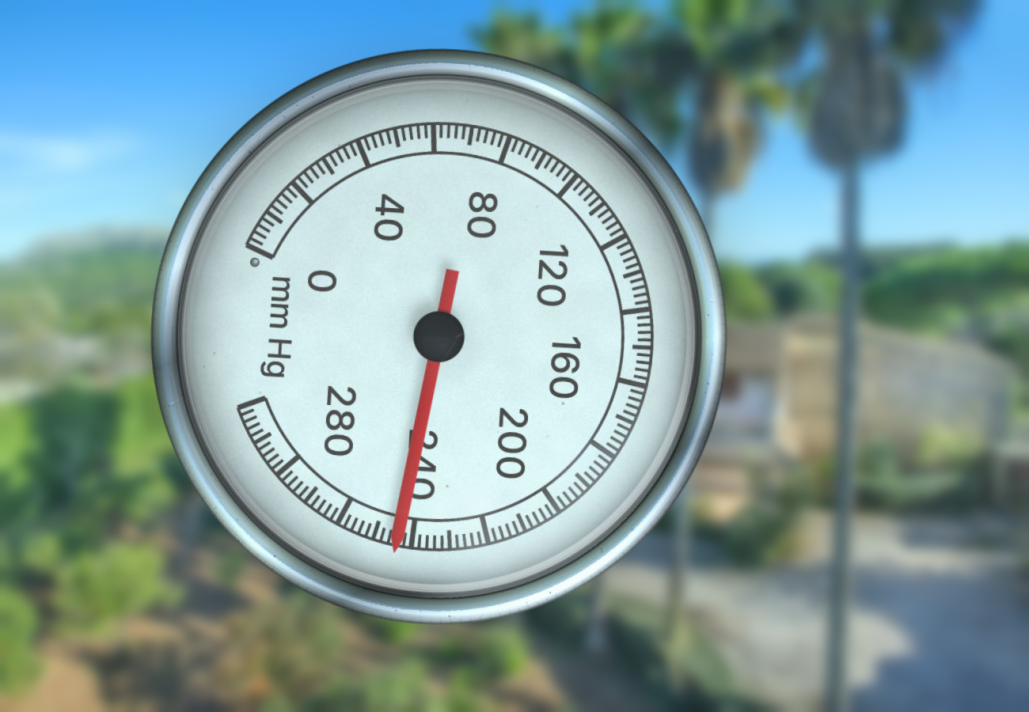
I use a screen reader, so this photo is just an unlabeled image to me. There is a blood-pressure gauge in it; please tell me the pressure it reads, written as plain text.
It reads 244 mmHg
